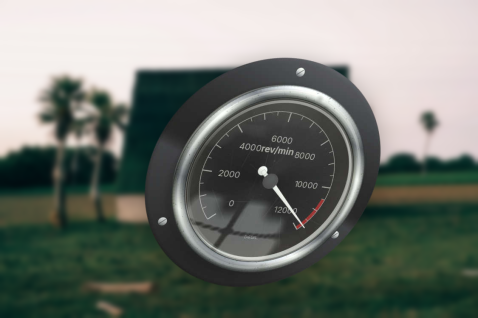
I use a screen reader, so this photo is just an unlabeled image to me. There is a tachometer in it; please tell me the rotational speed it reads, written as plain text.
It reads 11750 rpm
